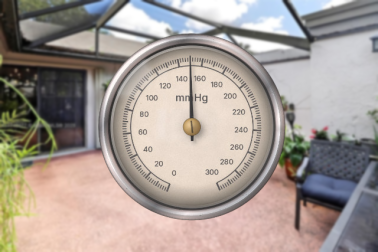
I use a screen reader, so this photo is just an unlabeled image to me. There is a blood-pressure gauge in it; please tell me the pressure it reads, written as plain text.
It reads 150 mmHg
